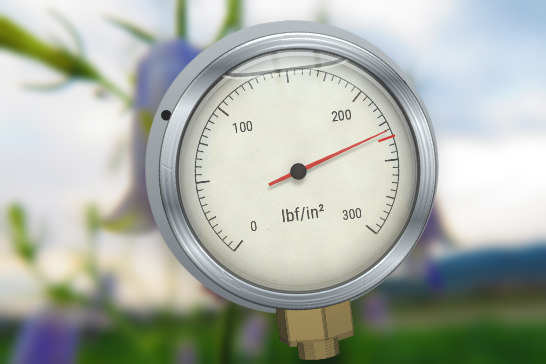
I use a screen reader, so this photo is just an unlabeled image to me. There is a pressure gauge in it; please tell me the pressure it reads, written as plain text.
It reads 230 psi
